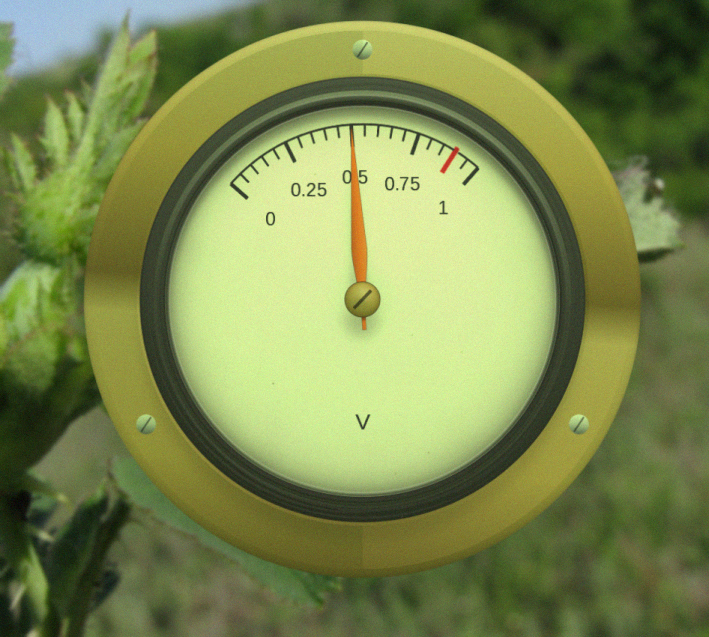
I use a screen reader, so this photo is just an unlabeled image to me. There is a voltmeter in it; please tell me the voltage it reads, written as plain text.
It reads 0.5 V
